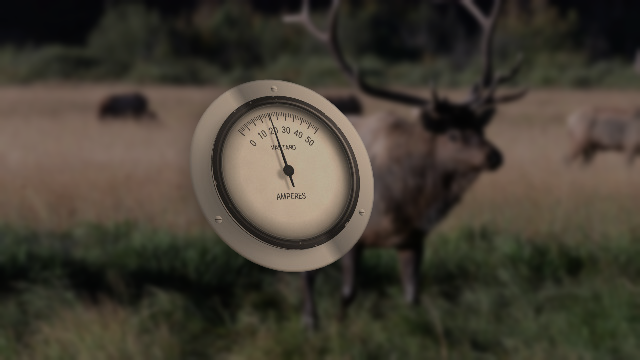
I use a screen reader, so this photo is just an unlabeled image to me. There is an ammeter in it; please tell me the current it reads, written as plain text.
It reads 20 A
